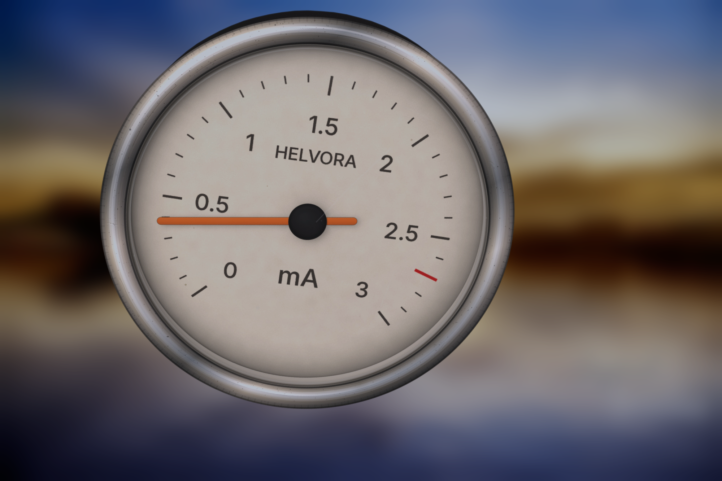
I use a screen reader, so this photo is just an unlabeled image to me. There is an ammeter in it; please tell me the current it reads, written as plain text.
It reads 0.4 mA
